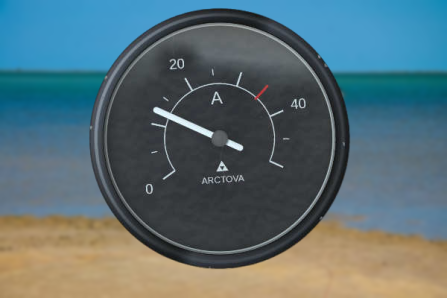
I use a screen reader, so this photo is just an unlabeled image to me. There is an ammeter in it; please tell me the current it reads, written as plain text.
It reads 12.5 A
